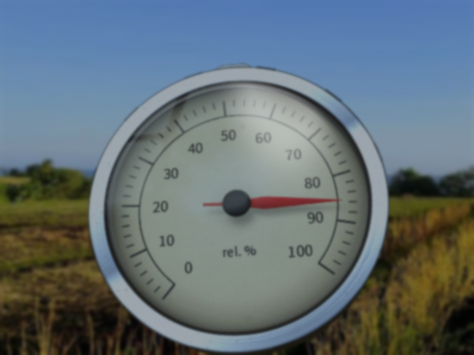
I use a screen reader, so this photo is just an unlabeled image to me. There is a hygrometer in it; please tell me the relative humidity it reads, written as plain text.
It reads 86 %
